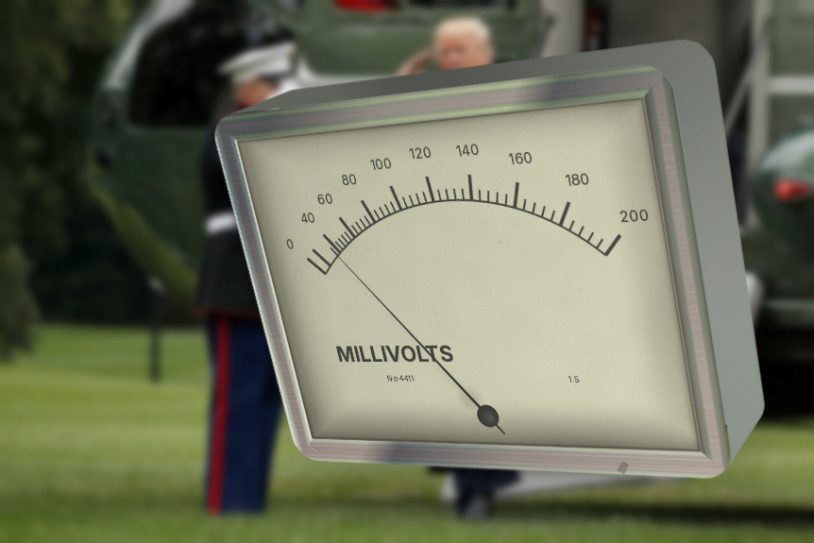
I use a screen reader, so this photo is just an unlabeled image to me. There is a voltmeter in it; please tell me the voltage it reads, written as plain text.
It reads 40 mV
